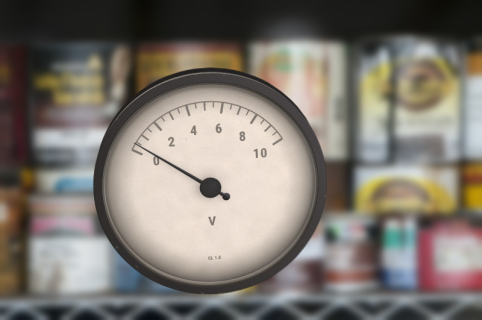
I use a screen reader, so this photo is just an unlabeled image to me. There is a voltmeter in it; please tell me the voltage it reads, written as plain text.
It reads 0.5 V
